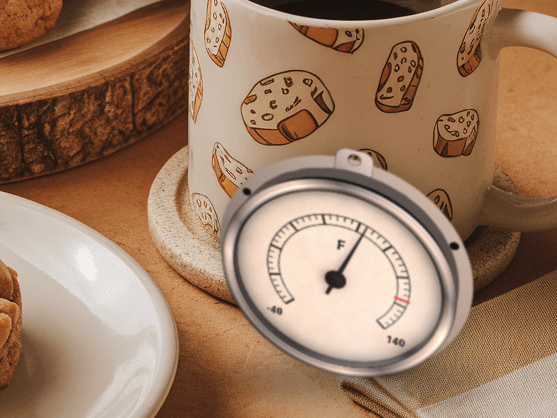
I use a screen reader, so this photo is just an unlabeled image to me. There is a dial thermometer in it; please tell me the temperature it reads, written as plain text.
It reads 64 °F
